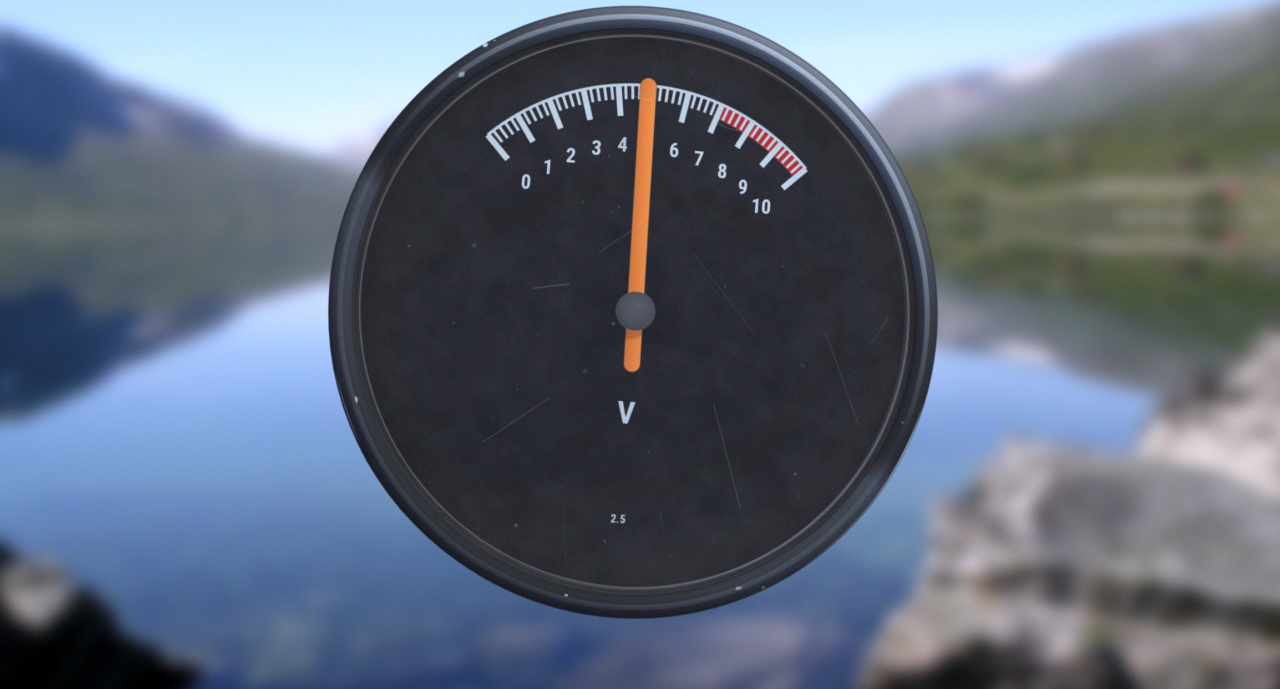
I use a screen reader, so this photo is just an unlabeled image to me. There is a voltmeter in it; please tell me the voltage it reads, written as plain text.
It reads 4.8 V
